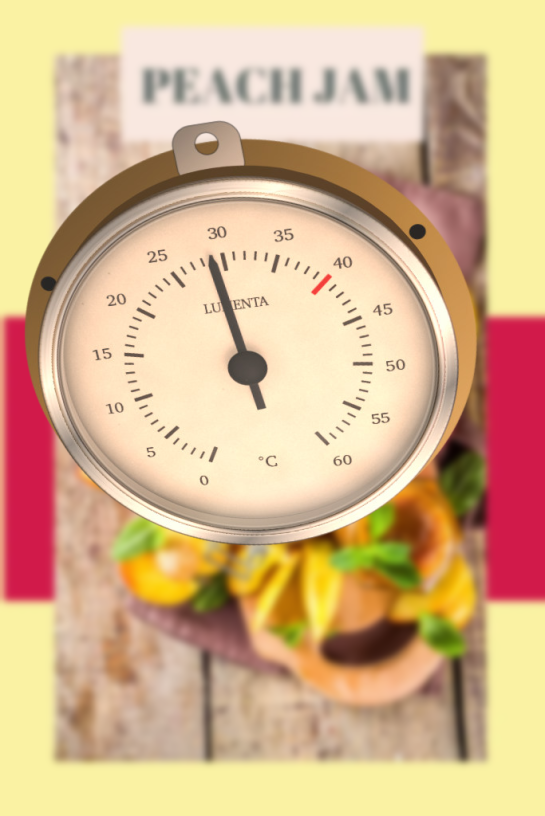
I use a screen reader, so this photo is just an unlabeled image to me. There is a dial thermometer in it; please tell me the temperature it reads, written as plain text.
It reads 29 °C
